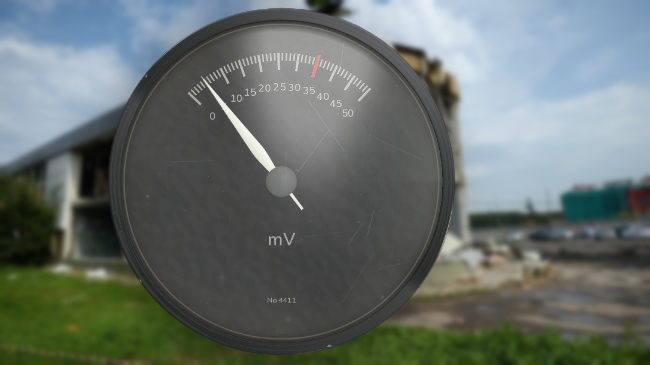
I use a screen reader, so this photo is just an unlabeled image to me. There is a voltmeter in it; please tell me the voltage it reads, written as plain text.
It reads 5 mV
